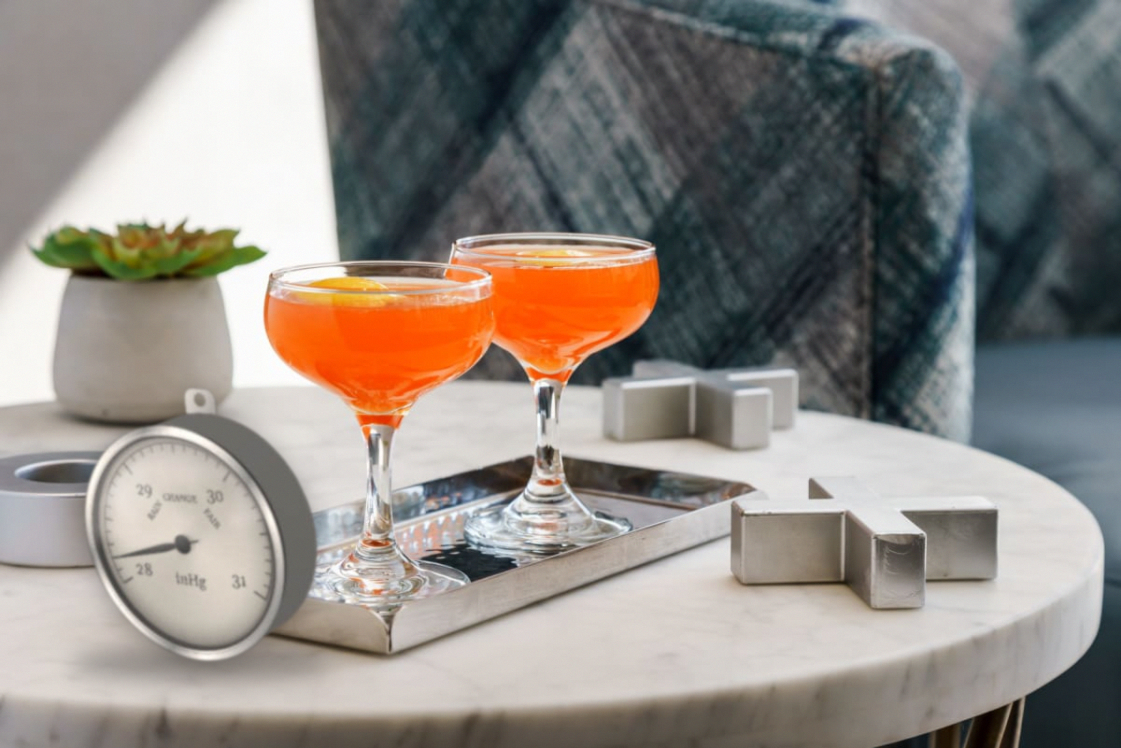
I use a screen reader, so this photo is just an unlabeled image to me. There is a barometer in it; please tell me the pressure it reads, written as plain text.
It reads 28.2 inHg
